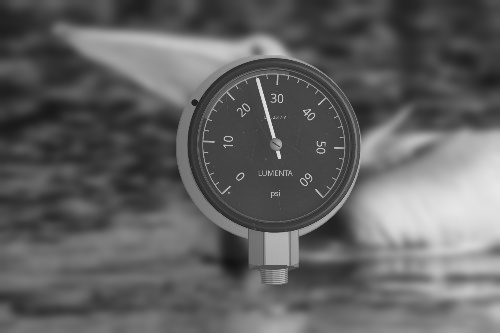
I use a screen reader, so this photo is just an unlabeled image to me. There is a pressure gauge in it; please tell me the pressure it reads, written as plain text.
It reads 26 psi
